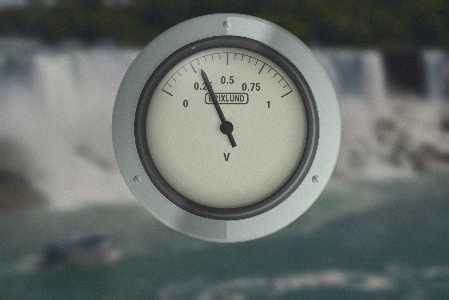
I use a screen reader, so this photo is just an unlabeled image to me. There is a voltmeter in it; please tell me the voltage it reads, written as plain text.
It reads 0.3 V
